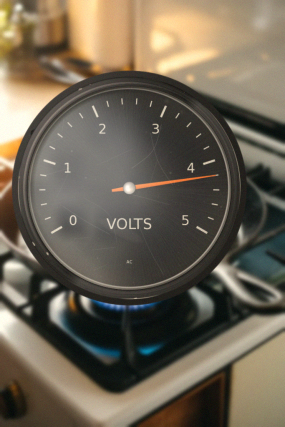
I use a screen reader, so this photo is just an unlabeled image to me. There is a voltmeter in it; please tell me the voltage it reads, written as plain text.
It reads 4.2 V
